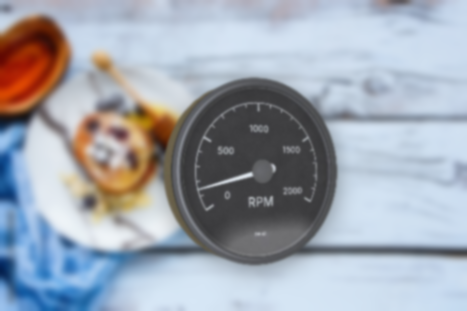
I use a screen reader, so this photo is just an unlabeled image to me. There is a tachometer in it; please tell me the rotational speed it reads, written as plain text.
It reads 150 rpm
